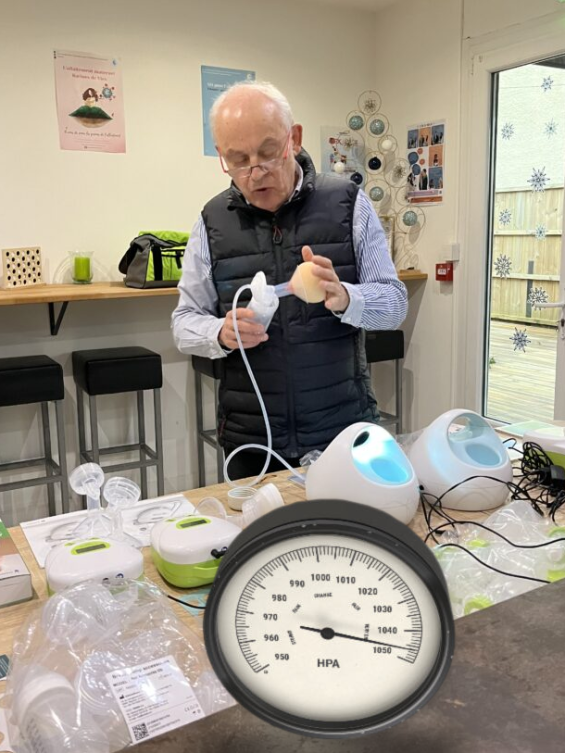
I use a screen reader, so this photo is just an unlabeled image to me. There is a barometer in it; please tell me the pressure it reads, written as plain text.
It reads 1045 hPa
